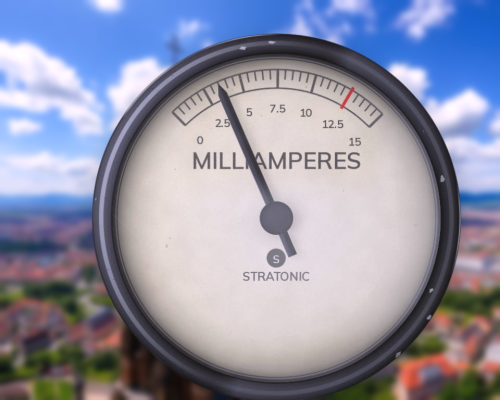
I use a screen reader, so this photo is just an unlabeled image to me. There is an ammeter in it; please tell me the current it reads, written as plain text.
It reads 3.5 mA
